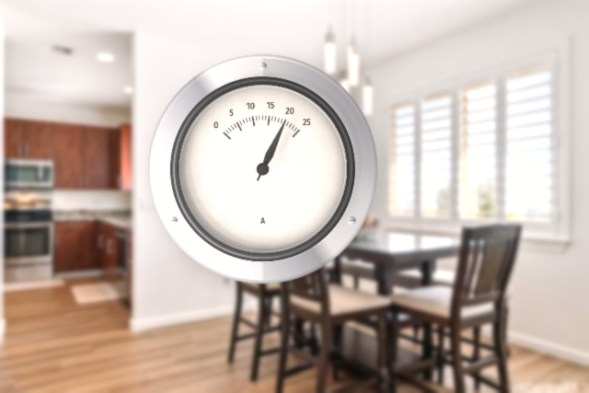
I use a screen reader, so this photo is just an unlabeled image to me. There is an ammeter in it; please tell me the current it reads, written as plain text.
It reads 20 A
